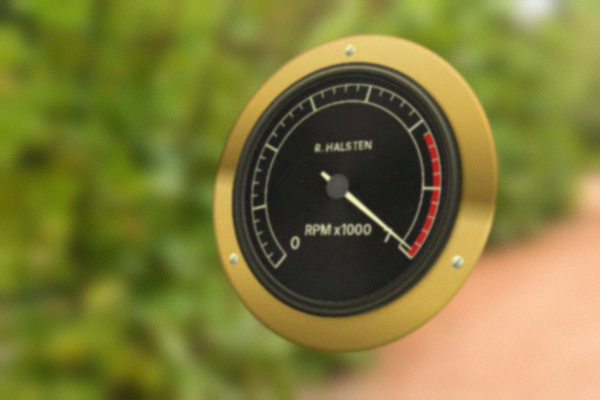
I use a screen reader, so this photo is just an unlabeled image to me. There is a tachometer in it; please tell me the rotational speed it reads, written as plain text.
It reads 6900 rpm
